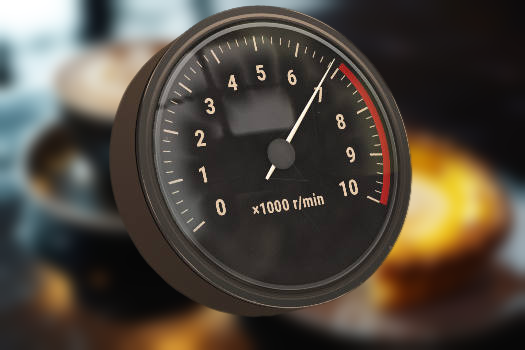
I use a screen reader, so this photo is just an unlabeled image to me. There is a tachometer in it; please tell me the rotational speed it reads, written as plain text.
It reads 6800 rpm
